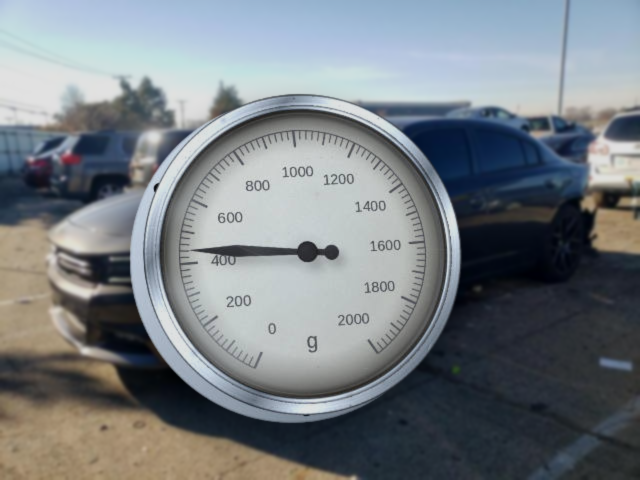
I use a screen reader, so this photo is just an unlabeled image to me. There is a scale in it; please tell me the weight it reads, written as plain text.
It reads 440 g
